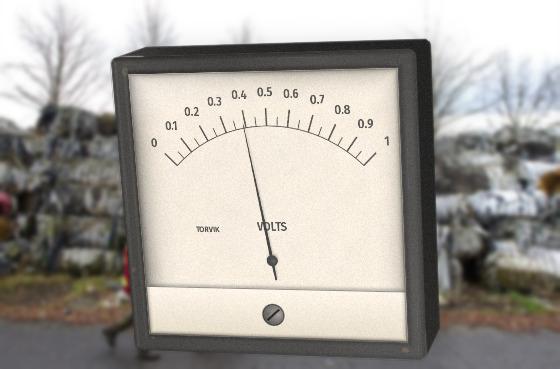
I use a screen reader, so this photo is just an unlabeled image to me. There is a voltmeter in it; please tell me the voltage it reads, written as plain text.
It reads 0.4 V
